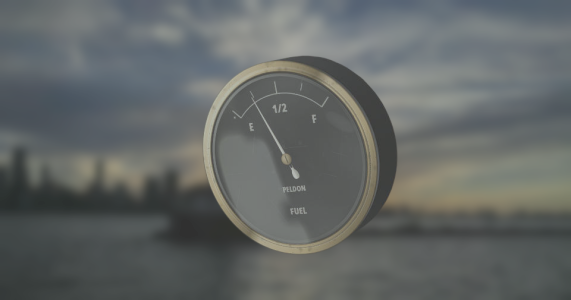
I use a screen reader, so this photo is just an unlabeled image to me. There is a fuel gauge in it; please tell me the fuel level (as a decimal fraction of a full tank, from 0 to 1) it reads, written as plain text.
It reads 0.25
